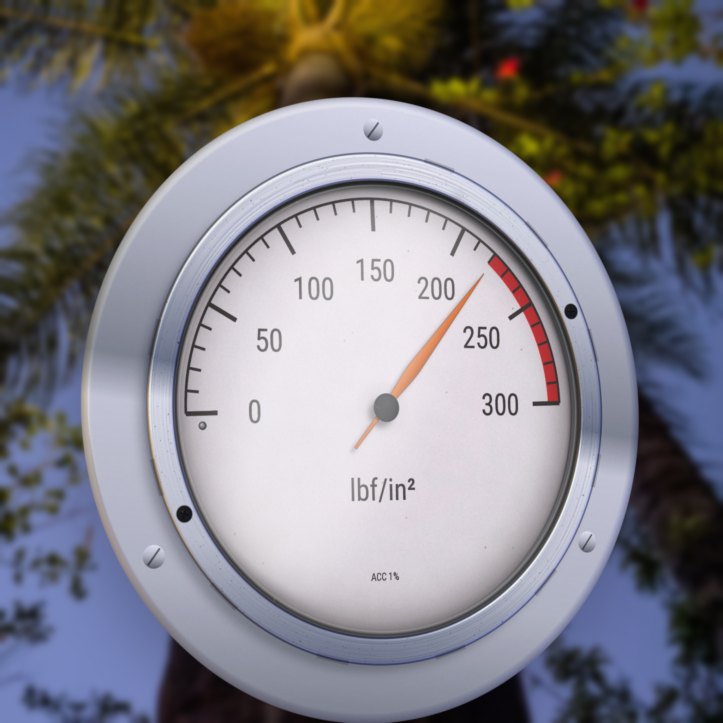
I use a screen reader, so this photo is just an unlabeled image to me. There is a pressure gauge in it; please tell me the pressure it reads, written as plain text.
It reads 220 psi
